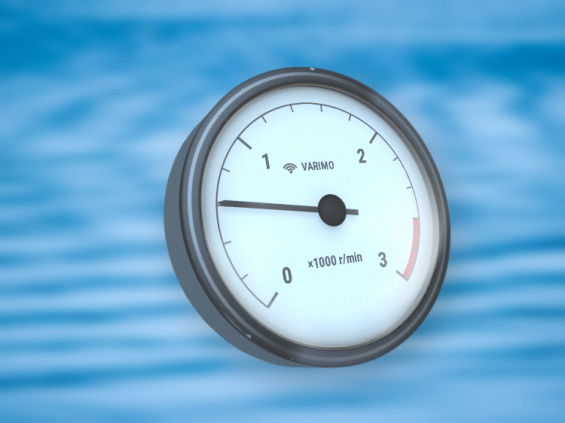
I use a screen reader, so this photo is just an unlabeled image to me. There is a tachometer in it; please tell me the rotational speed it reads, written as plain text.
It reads 600 rpm
